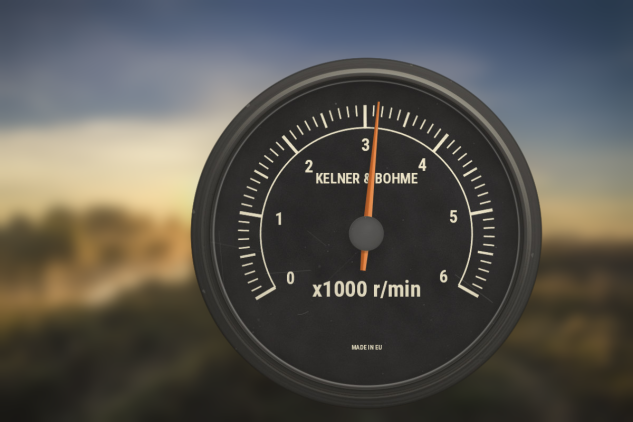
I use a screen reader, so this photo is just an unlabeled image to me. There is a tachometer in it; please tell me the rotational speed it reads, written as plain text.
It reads 3150 rpm
